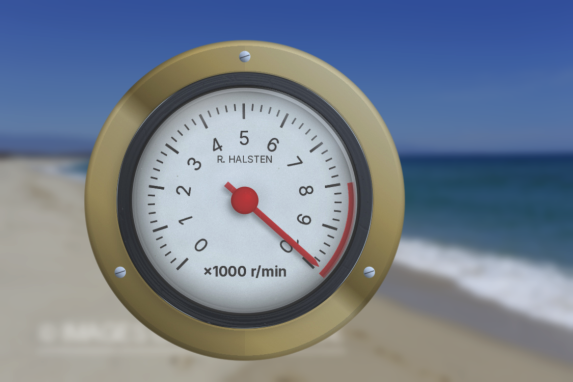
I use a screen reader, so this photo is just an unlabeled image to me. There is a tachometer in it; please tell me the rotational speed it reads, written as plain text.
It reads 9900 rpm
